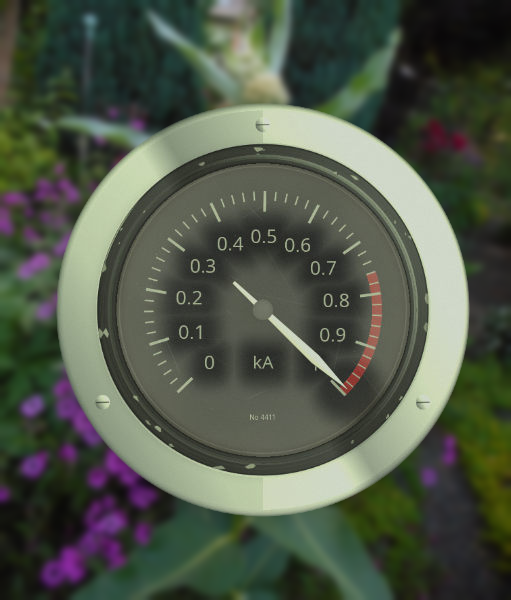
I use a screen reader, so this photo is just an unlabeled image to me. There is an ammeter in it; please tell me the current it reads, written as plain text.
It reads 0.99 kA
